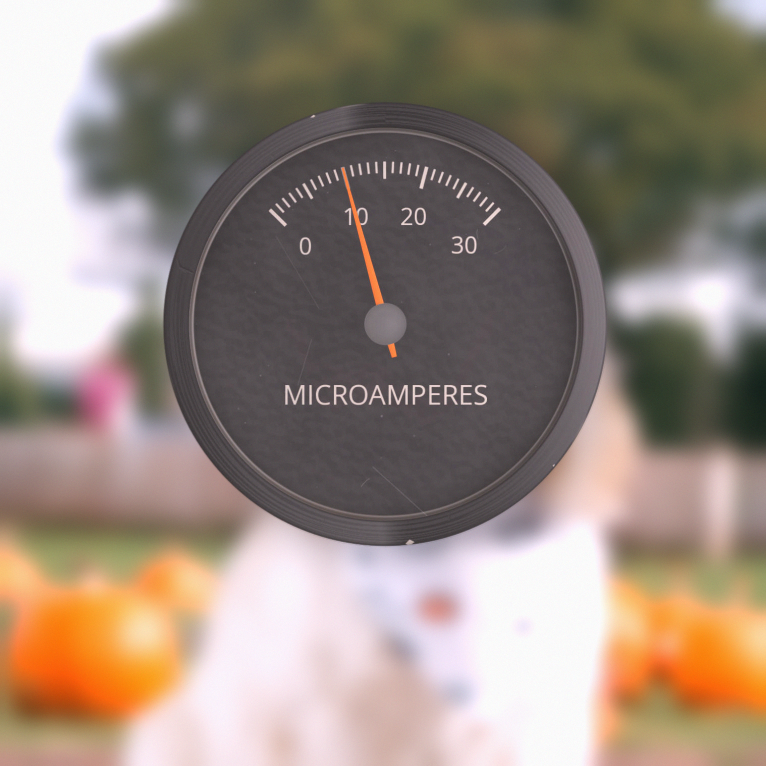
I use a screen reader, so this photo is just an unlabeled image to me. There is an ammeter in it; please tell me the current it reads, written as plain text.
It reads 10 µA
